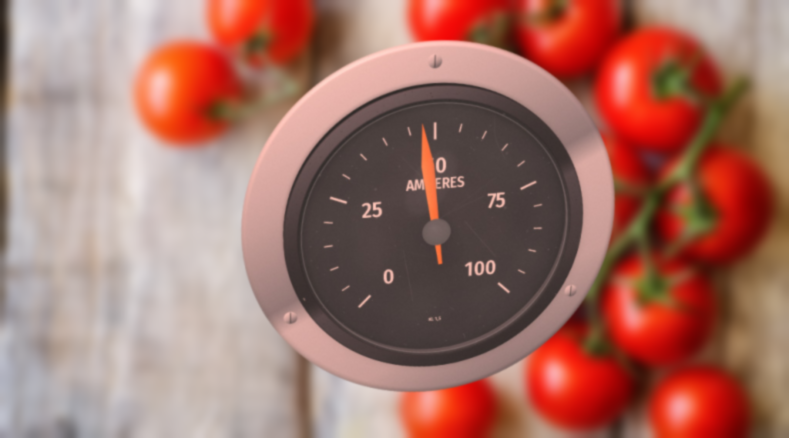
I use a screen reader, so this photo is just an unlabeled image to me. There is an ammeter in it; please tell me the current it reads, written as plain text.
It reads 47.5 A
